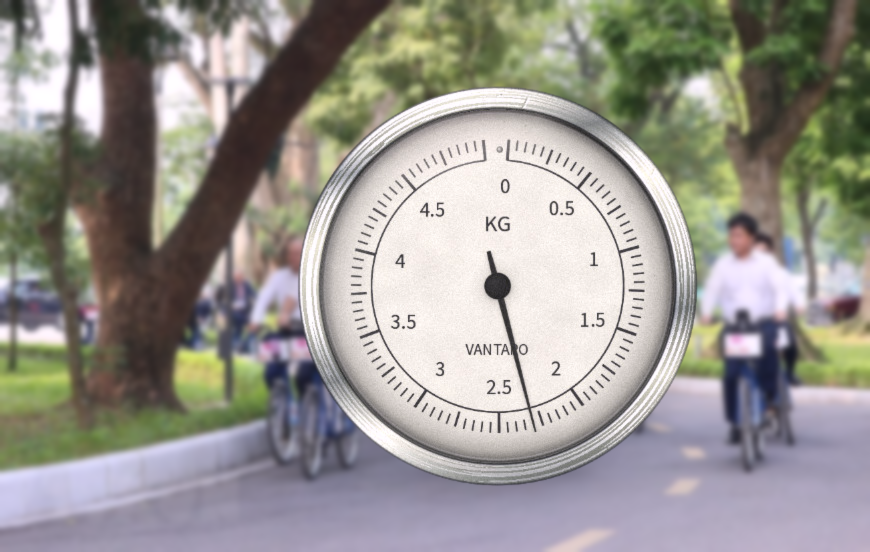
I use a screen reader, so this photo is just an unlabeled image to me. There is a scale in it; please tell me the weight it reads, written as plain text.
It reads 2.3 kg
